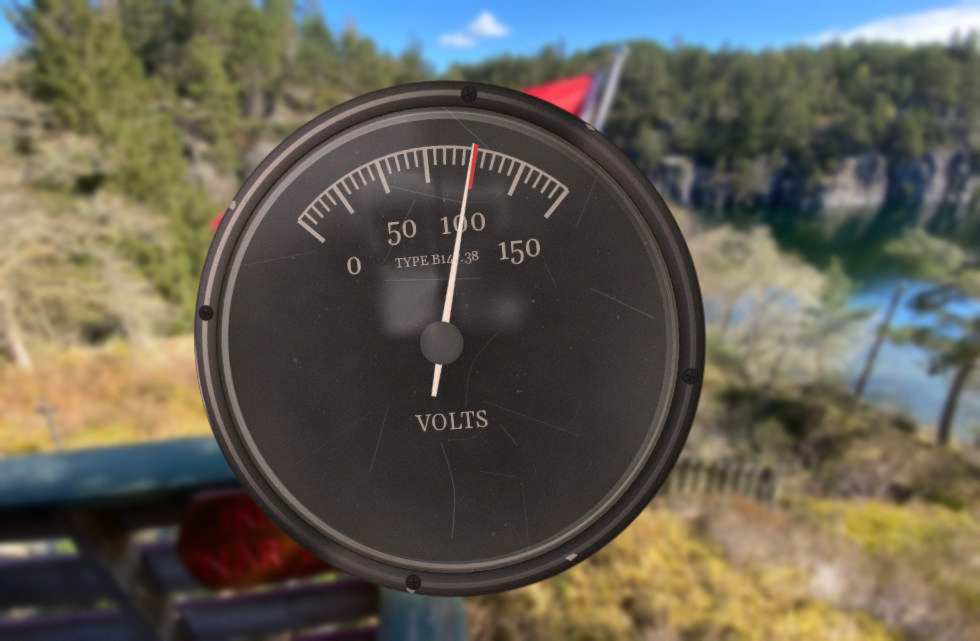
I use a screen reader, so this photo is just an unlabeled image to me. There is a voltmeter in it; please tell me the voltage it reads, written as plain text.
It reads 100 V
